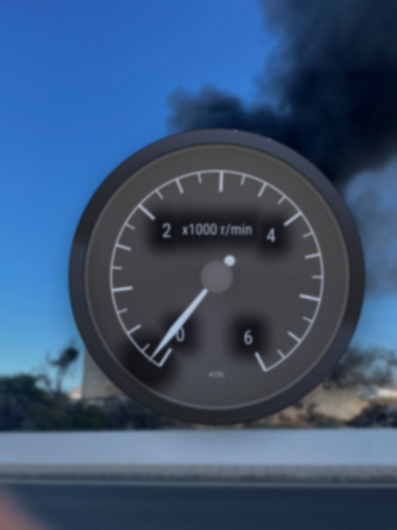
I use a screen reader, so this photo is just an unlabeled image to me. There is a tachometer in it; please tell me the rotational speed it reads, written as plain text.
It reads 125 rpm
